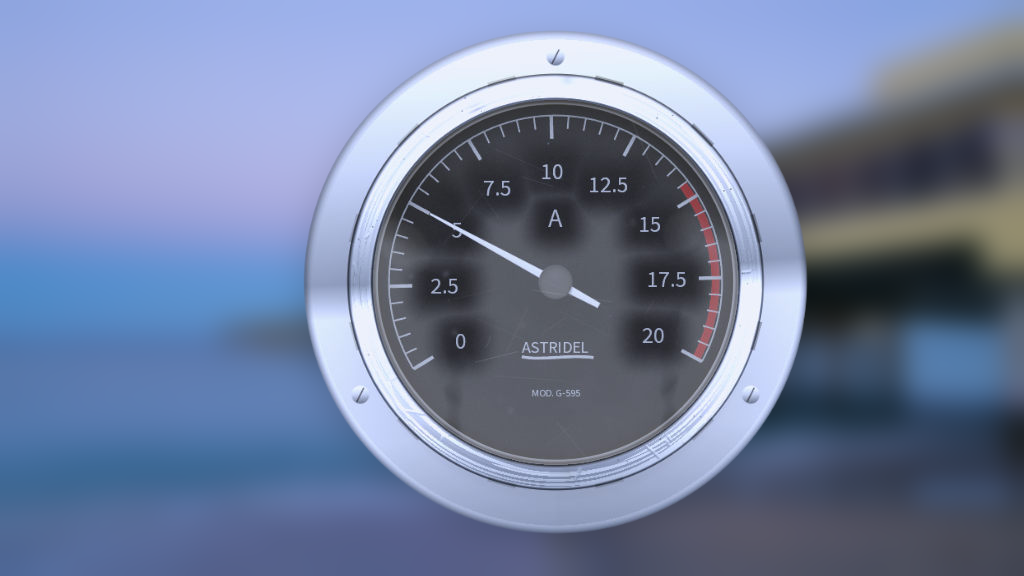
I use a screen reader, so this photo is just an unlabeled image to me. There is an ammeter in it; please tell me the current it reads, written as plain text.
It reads 5 A
